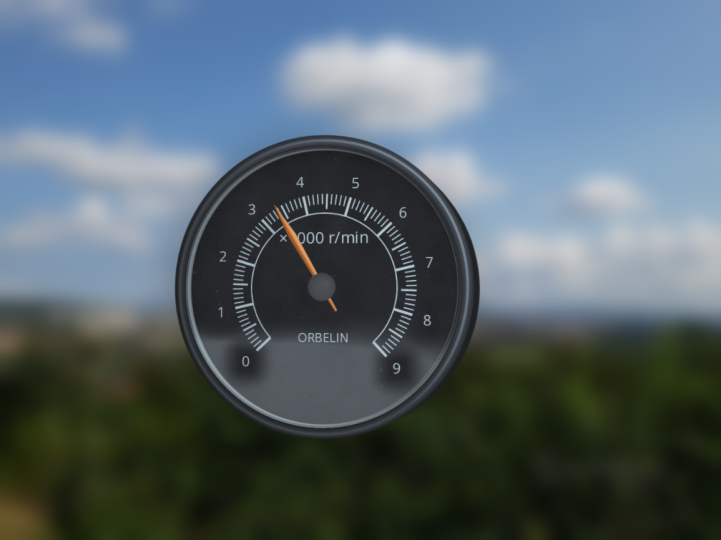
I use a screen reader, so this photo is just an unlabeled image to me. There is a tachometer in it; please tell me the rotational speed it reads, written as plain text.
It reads 3400 rpm
